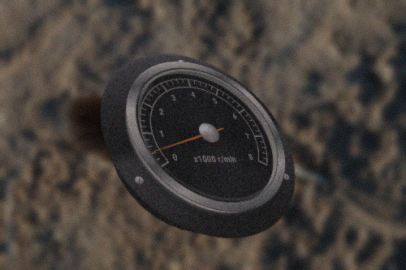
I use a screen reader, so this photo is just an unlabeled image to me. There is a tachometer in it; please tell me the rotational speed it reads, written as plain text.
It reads 400 rpm
